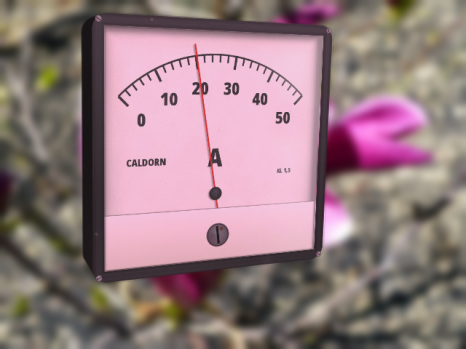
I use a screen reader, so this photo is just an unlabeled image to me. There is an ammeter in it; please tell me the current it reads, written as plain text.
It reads 20 A
